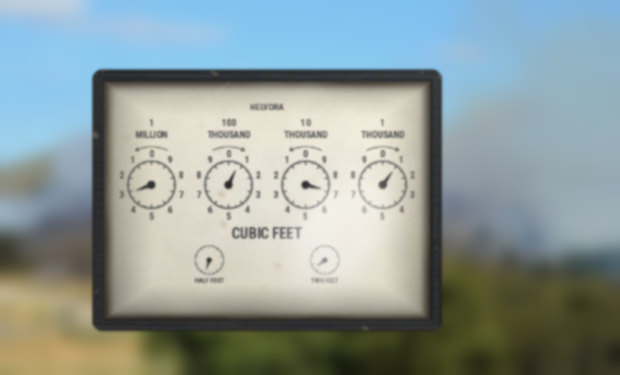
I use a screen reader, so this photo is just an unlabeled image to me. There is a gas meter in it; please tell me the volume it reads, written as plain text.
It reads 307100 ft³
